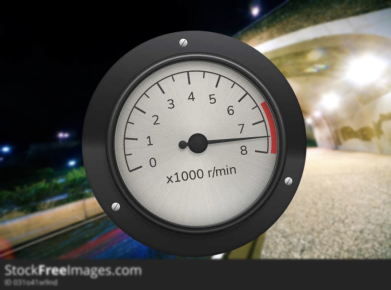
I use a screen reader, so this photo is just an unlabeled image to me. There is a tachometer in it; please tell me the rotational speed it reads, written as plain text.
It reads 7500 rpm
